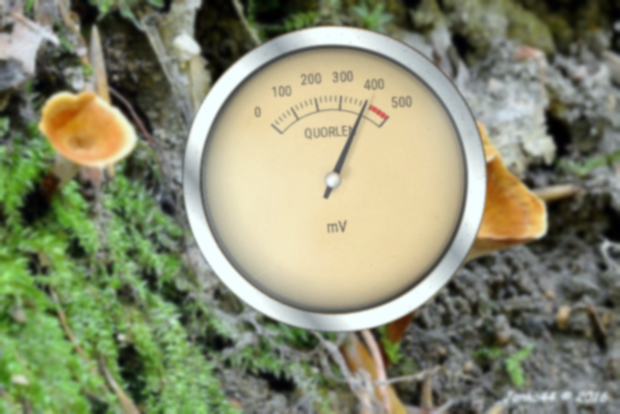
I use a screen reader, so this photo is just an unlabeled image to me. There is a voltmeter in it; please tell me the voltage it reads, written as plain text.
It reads 400 mV
